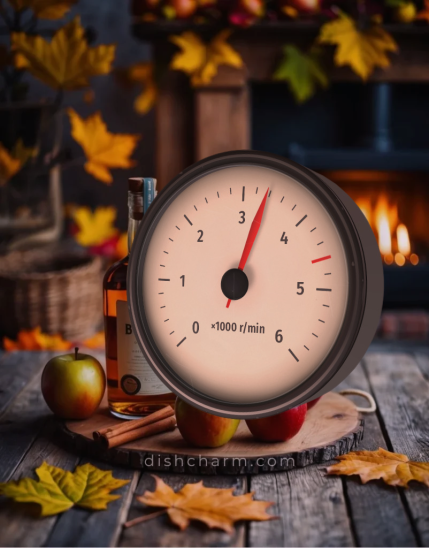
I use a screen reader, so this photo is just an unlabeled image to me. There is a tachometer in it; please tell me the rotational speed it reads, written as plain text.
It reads 3400 rpm
